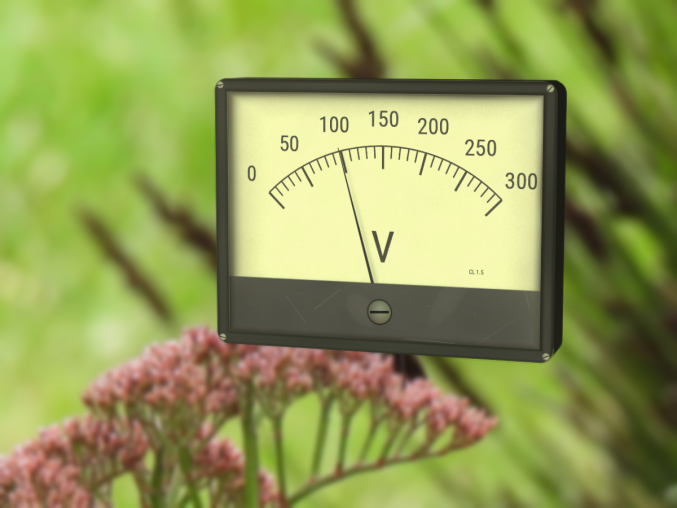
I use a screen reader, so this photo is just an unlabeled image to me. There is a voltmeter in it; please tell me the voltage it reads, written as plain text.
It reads 100 V
